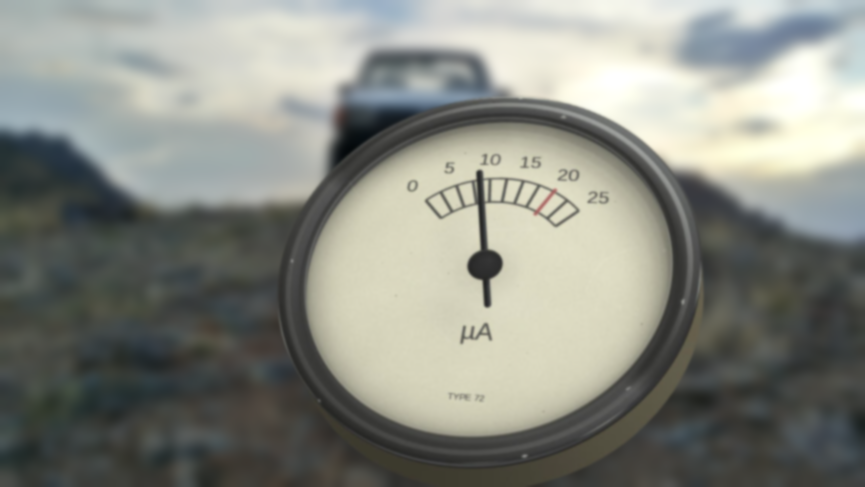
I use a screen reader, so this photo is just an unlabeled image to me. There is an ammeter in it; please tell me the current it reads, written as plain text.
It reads 8.75 µA
